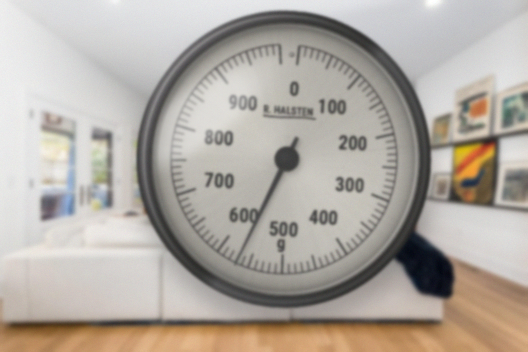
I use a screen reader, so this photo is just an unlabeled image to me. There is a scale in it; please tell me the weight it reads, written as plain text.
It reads 570 g
